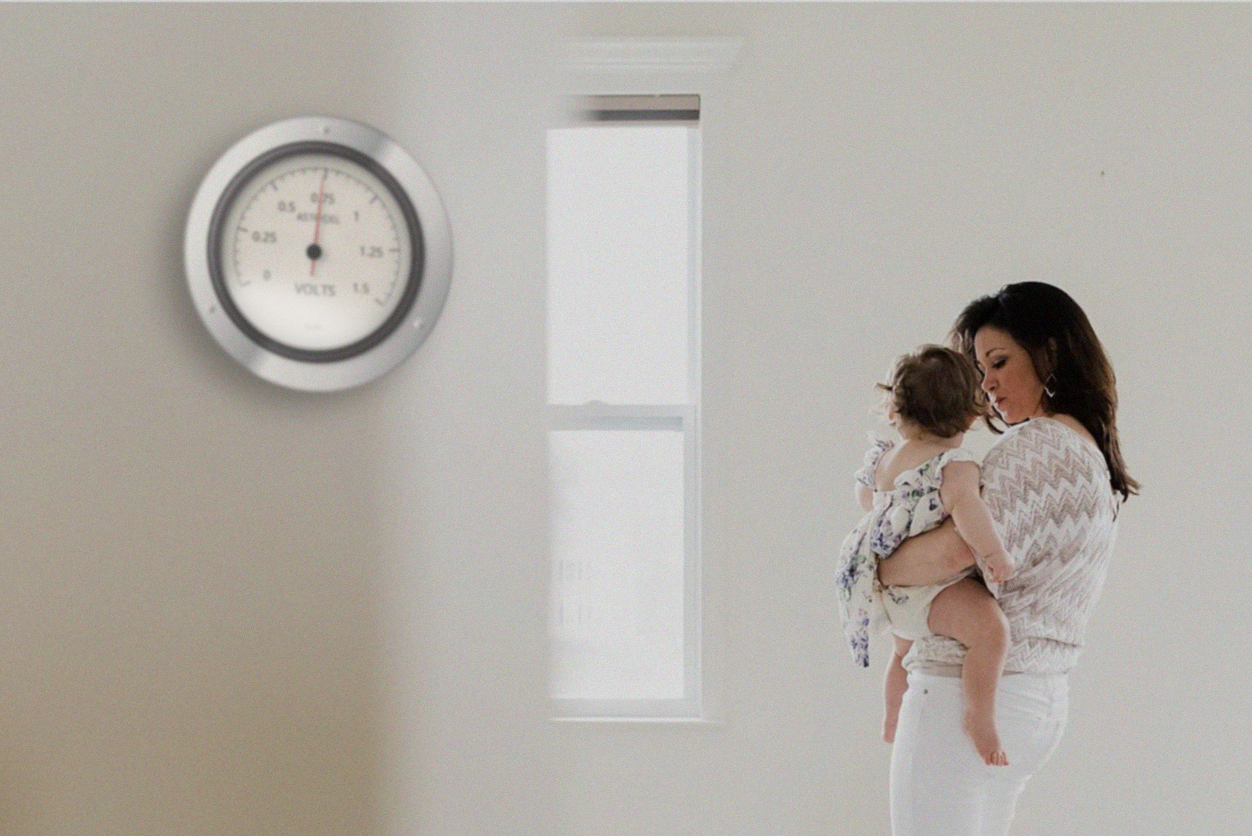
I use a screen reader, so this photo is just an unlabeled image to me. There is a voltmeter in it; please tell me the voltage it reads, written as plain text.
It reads 0.75 V
